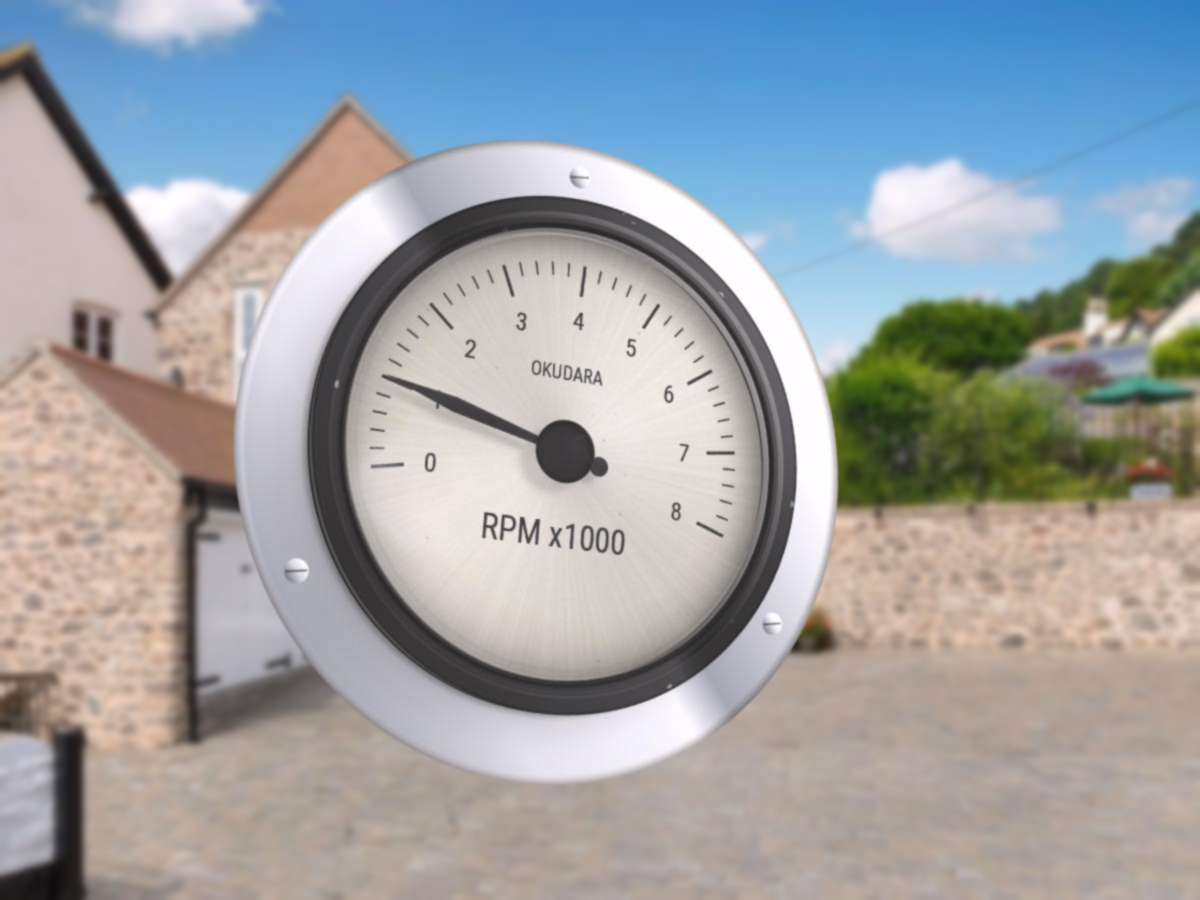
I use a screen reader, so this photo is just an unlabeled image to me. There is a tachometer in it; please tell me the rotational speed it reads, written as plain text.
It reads 1000 rpm
